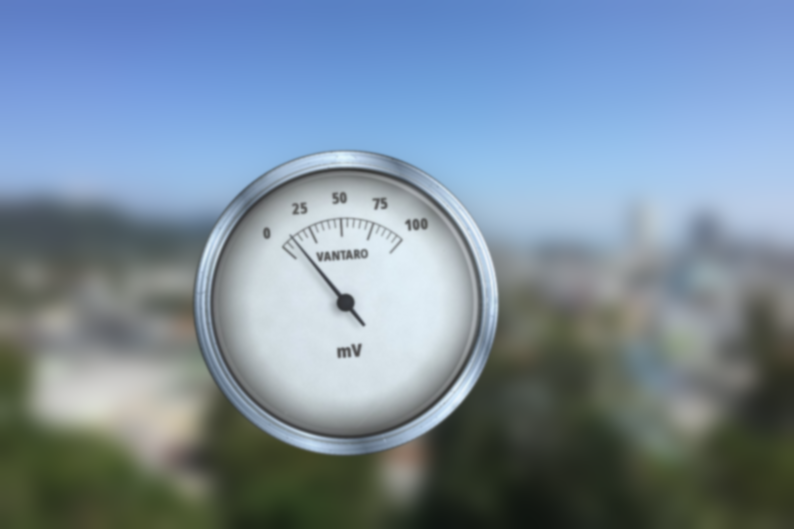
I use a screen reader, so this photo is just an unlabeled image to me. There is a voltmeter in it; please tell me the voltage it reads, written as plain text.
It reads 10 mV
